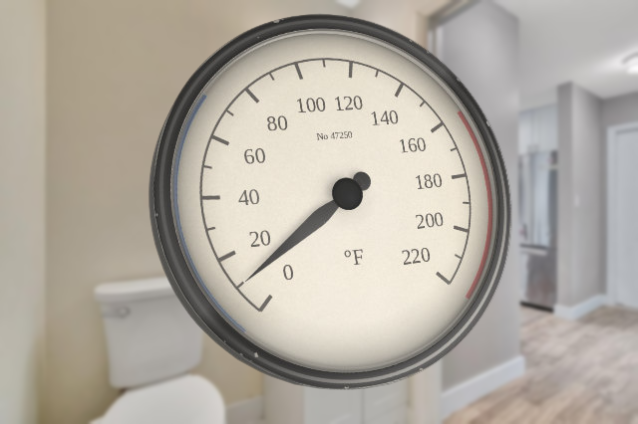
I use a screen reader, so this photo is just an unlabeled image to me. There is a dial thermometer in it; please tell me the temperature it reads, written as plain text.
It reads 10 °F
